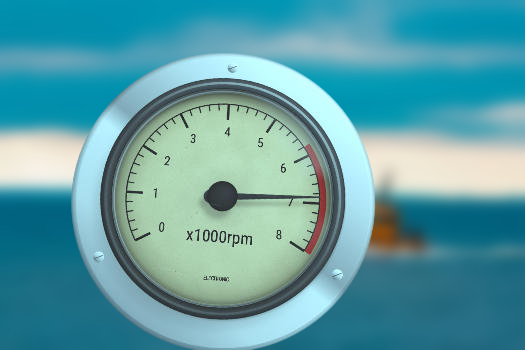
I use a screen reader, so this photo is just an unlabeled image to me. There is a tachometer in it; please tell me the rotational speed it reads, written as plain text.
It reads 6900 rpm
